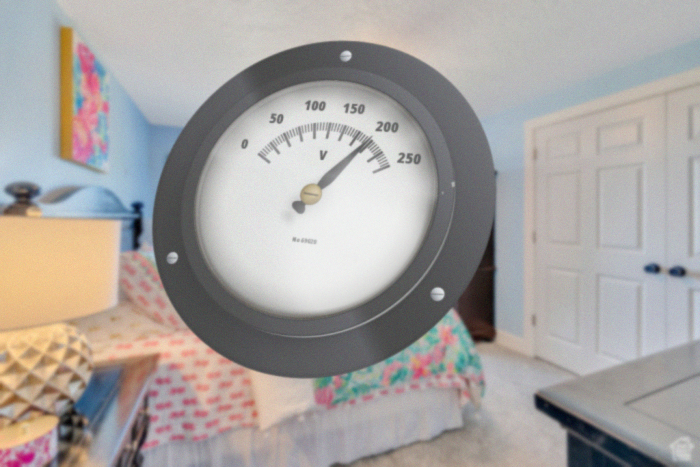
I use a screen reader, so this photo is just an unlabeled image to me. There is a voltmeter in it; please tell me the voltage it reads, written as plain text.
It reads 200 V
